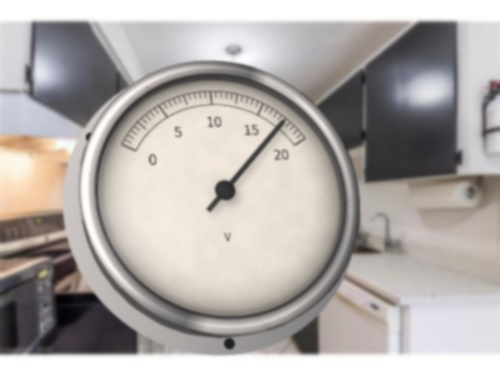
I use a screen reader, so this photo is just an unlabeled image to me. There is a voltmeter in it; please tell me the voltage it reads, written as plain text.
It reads 17.5 V
